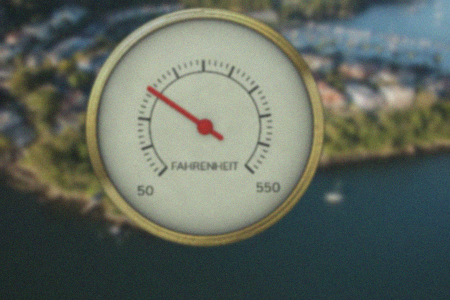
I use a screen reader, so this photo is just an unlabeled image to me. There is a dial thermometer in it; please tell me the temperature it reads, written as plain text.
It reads 200 °F
